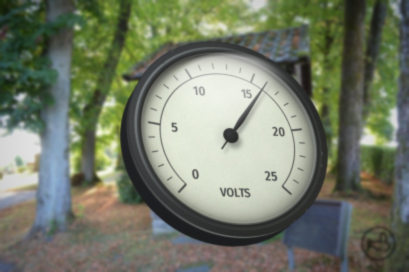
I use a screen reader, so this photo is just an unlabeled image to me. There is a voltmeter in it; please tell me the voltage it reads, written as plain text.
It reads 16 V
